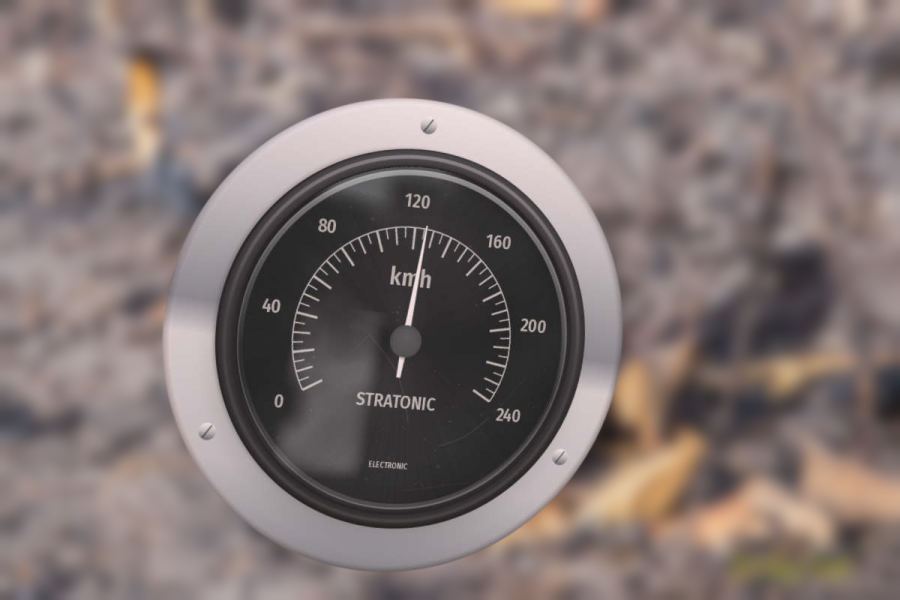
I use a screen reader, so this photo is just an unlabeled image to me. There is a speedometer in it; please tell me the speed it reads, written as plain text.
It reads 125 km/h
